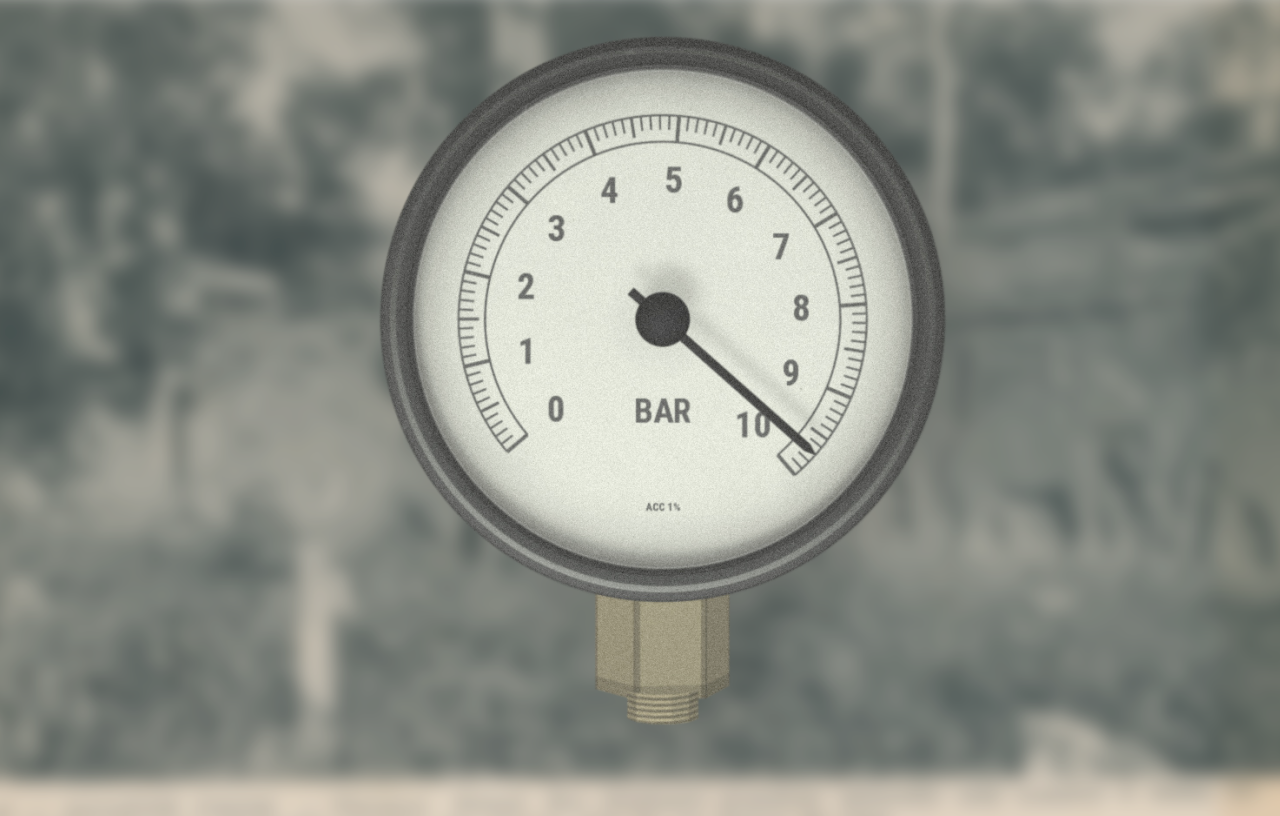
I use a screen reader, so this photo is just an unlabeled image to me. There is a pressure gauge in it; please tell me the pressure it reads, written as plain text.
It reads 9.7 bar
